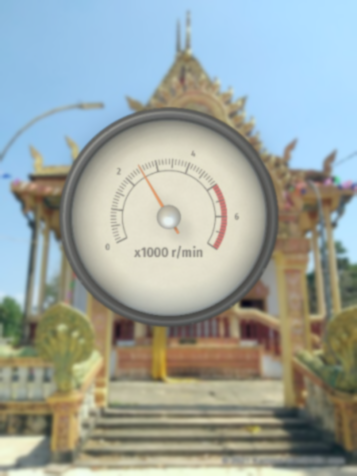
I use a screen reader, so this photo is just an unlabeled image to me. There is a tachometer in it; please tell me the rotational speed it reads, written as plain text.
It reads 2500 rpm
